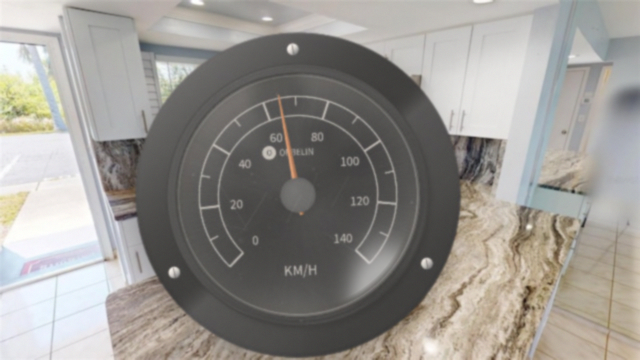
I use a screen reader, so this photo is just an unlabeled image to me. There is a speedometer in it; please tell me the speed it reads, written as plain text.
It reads 65 km/h
